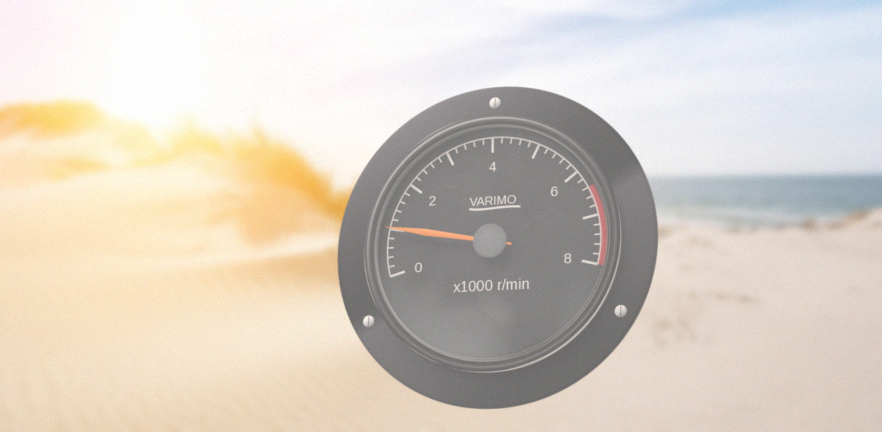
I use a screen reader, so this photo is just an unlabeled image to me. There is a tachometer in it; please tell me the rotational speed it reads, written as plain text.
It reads 1000 rpm
